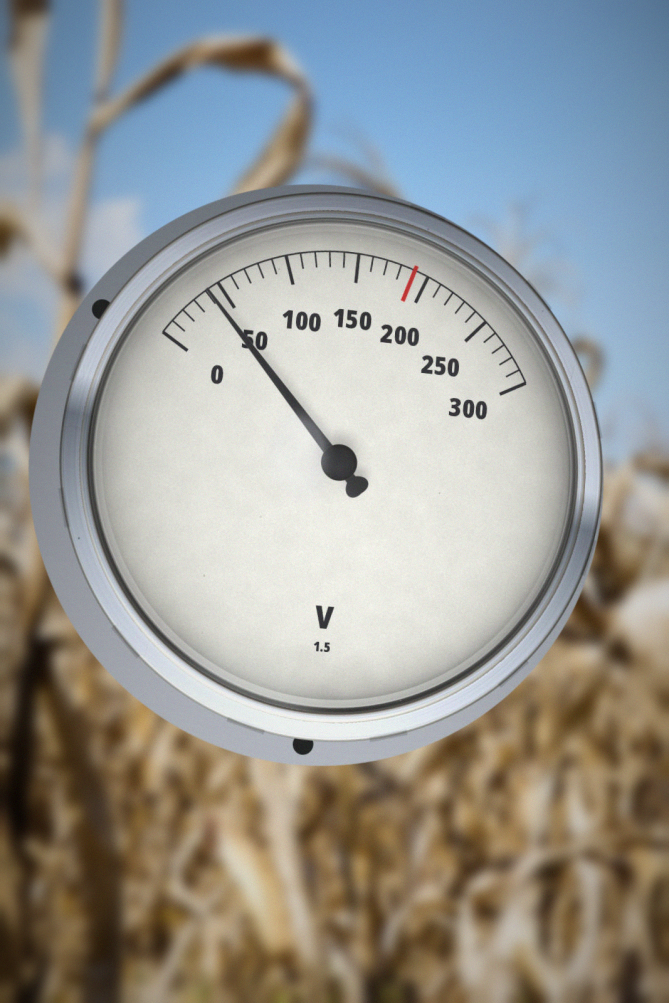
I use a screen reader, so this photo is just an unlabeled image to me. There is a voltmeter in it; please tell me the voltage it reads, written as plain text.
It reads 40 V
